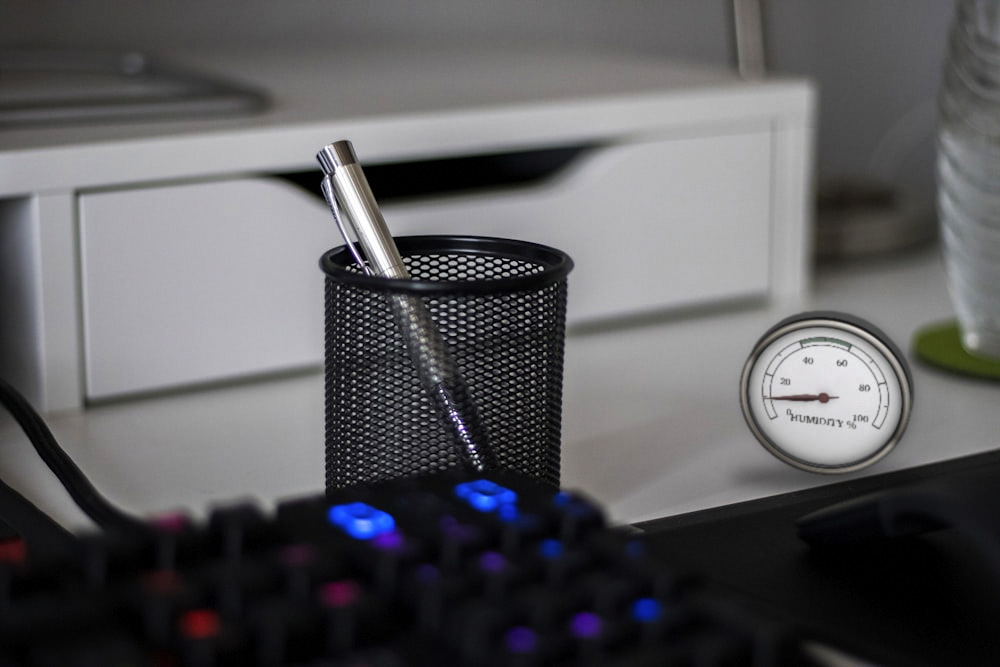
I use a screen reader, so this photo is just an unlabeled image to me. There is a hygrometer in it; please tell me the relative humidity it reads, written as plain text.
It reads 10 %
